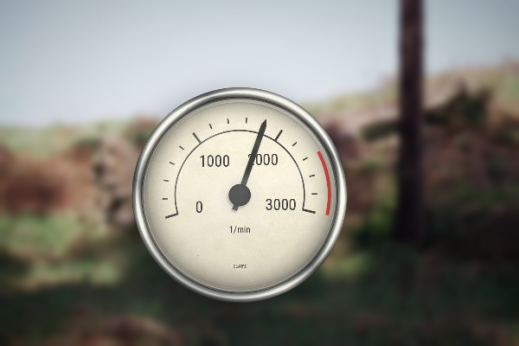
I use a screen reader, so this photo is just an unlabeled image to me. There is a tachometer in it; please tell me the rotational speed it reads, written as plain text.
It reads 1800 rpm
